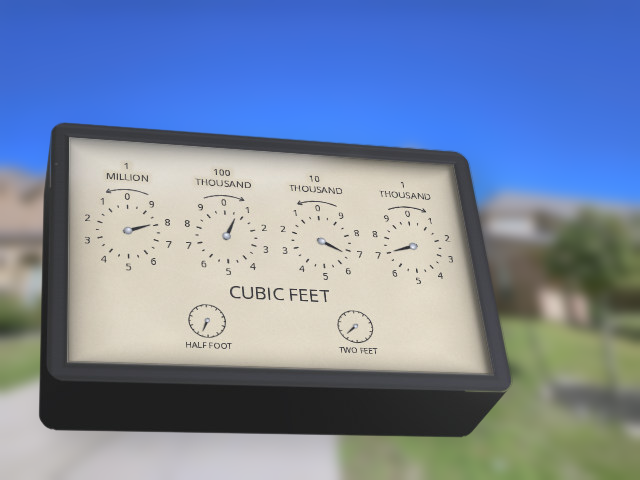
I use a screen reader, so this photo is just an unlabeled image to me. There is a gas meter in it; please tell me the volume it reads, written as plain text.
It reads 806700 ft³
